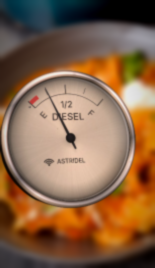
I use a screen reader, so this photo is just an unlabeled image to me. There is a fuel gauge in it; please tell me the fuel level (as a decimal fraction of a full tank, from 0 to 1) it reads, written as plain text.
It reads 0.25
